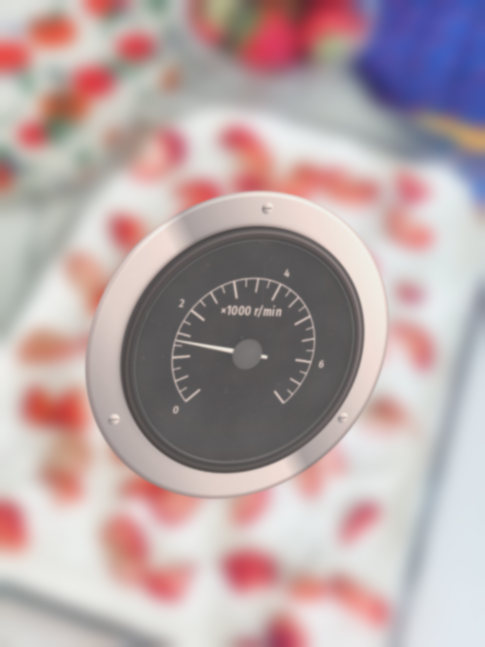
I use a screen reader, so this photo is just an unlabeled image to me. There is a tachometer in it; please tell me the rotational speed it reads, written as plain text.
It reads 1375 rpm
